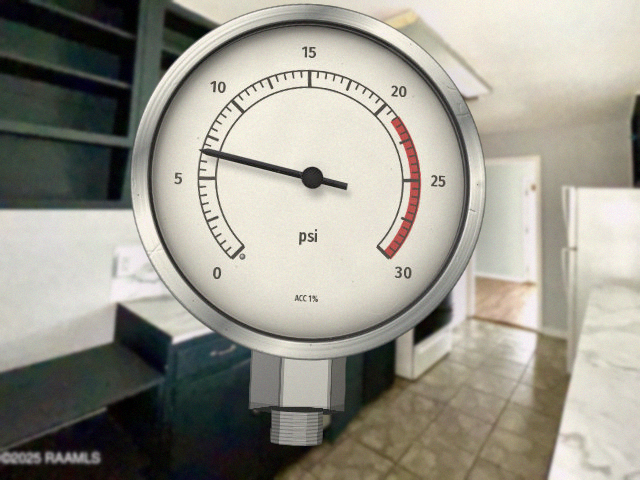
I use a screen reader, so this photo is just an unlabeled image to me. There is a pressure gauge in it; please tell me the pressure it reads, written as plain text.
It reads 6.5 psi
